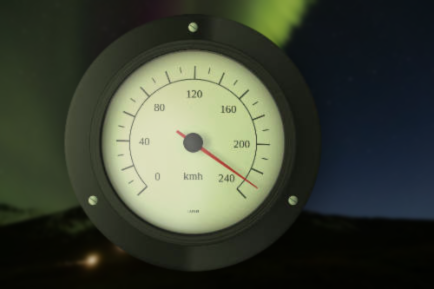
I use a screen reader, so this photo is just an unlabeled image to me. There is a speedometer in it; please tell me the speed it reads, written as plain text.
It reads 230 km/h
